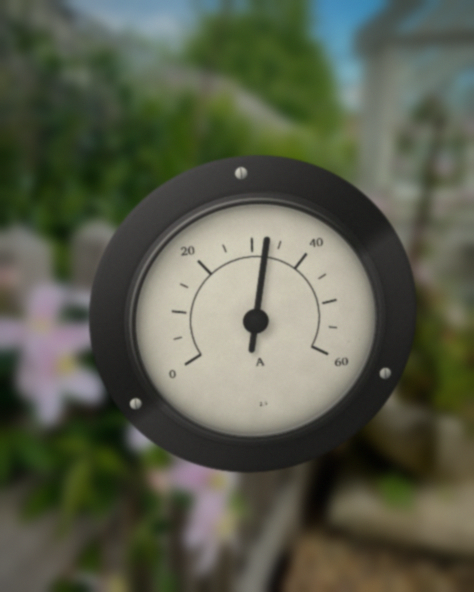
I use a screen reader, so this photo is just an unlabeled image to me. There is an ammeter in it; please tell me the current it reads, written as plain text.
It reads 32.5 A
